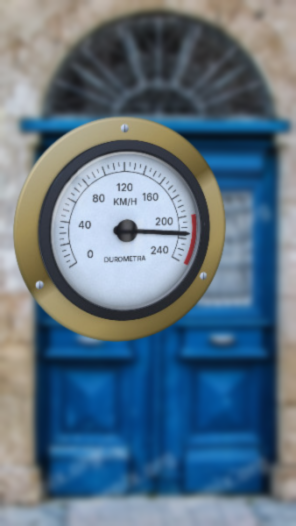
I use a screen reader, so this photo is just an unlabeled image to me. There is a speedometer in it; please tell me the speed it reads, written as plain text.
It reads 215 km/h
